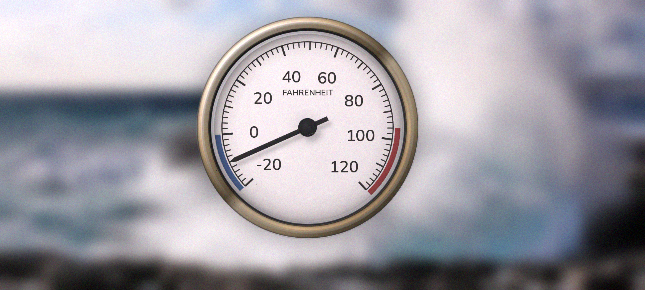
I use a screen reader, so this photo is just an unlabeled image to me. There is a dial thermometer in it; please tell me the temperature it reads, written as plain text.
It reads -10 °F
